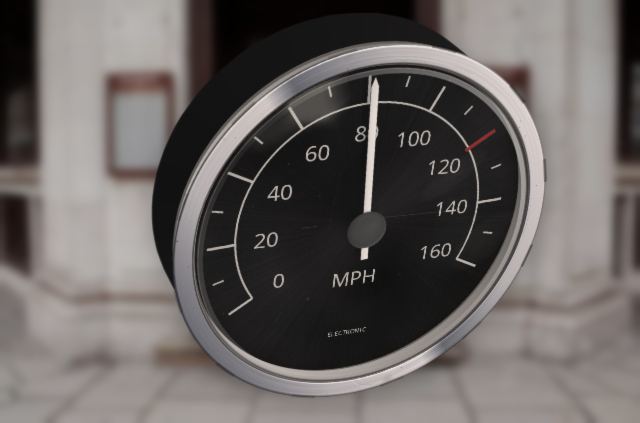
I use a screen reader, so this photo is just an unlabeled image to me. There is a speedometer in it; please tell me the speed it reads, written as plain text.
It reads 80 mph
